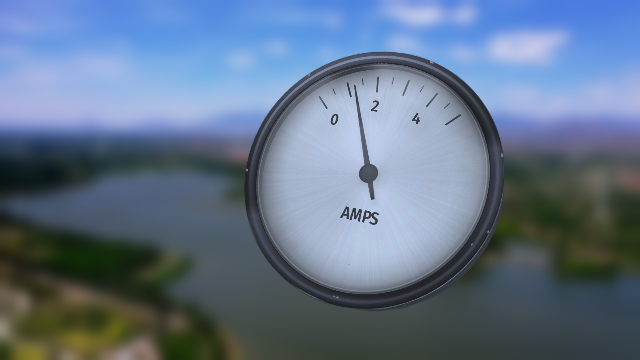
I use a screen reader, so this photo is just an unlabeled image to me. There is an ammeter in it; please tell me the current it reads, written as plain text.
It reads 1.25 A
